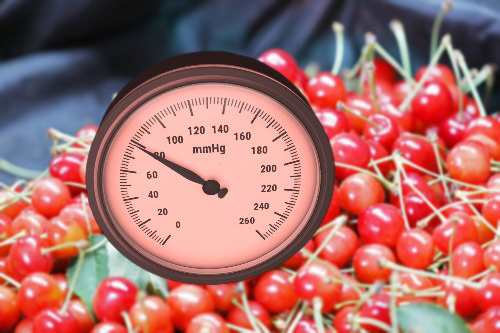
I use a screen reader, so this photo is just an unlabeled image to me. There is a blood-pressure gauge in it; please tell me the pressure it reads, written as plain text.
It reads 80 mmHg
